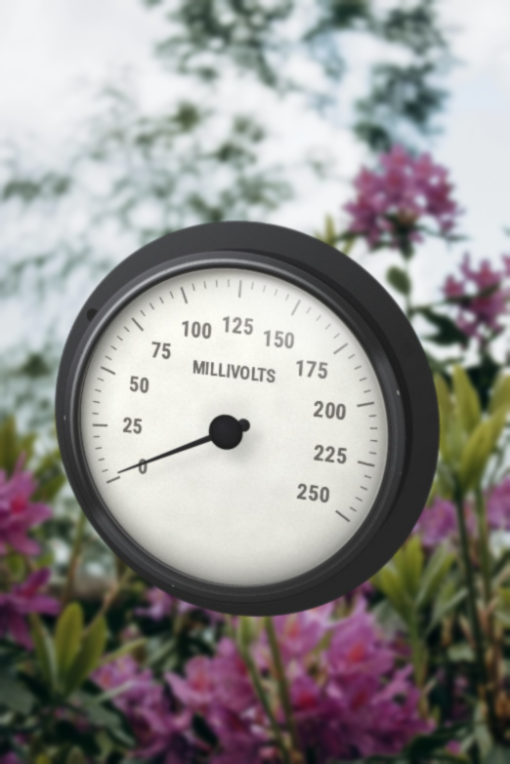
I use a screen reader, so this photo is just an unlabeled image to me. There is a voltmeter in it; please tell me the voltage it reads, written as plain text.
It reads 2.5 mV
